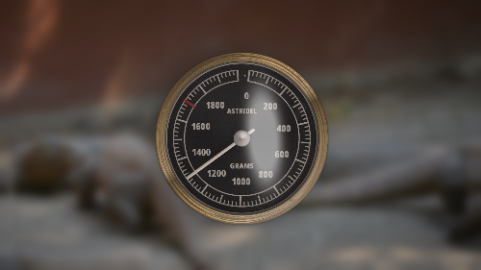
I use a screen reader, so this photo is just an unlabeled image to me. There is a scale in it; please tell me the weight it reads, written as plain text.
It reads 1300 g
